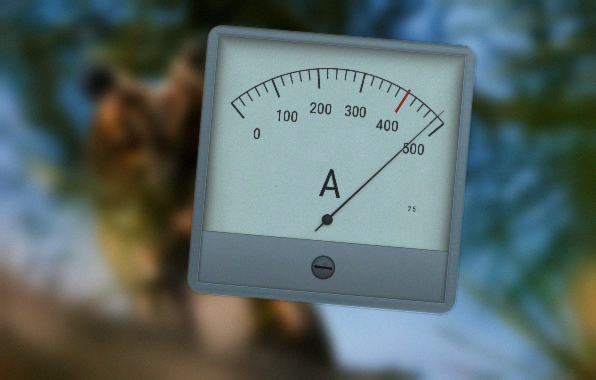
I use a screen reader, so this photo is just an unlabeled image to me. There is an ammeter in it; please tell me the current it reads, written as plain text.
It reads 480 A
